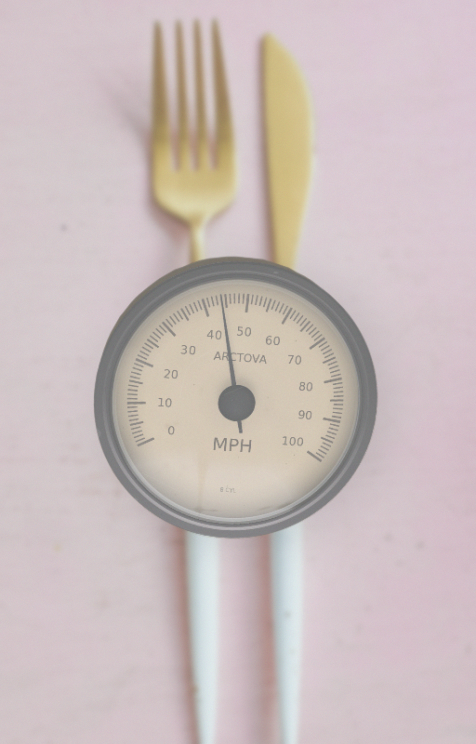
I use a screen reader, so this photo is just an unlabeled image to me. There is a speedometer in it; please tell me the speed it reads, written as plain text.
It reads 44 mph
